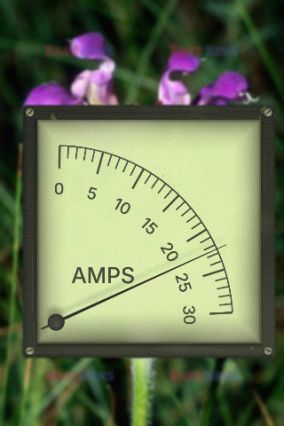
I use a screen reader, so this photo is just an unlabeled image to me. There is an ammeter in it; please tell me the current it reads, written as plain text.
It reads 22.5 A
